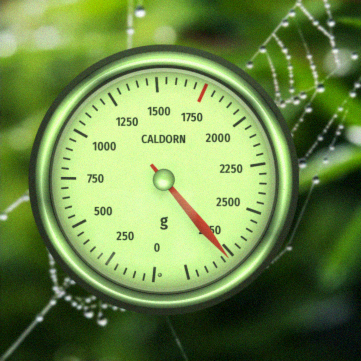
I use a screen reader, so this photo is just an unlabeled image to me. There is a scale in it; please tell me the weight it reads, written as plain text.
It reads 2775 g
